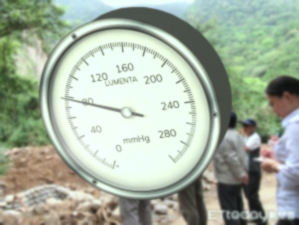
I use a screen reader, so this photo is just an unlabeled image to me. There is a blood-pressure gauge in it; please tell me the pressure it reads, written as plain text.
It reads 80 mmHg
